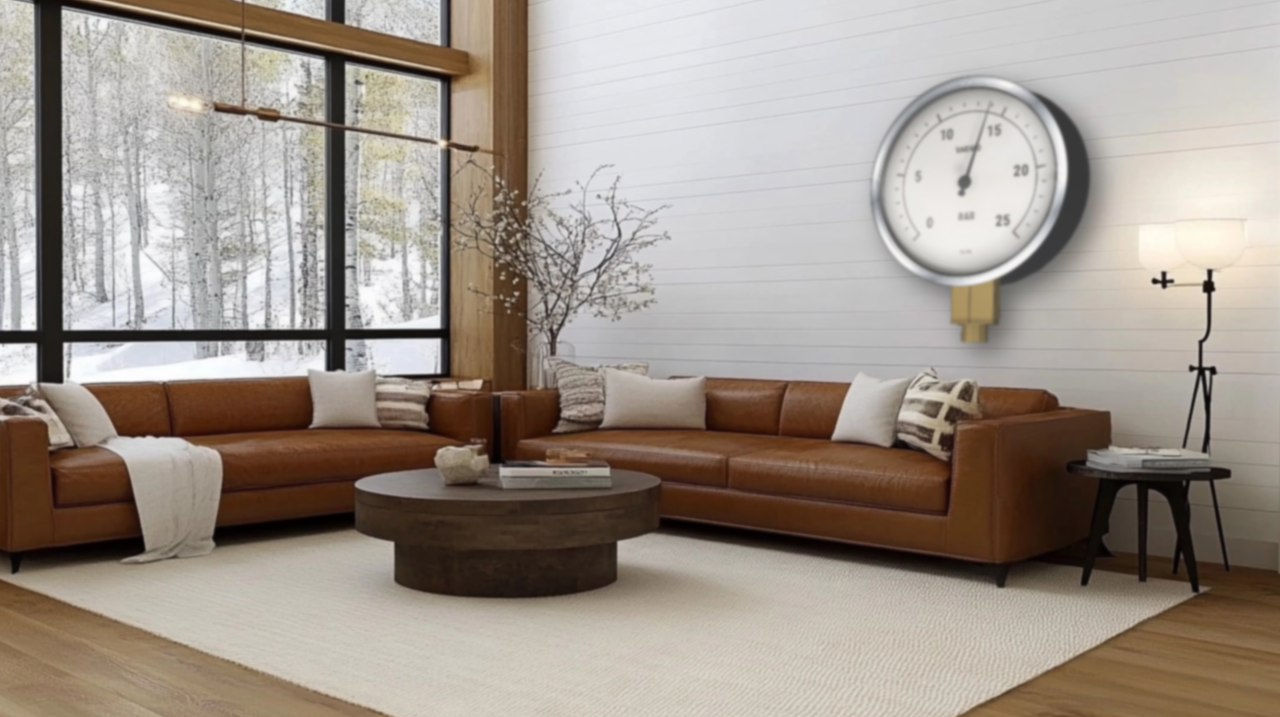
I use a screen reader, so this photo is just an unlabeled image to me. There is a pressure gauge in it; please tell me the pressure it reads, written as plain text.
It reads 14 bar
